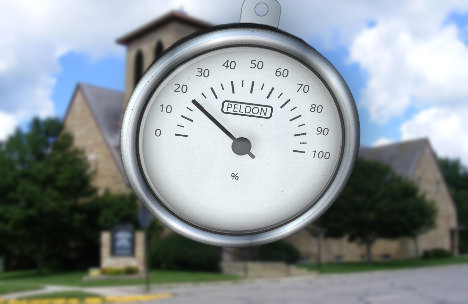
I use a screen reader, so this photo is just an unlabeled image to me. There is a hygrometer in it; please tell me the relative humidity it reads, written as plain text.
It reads 20 %
